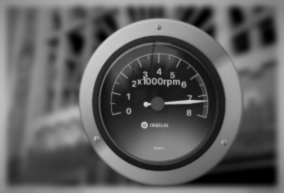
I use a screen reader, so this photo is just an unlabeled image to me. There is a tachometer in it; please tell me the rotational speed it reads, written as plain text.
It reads 7250 rpm
